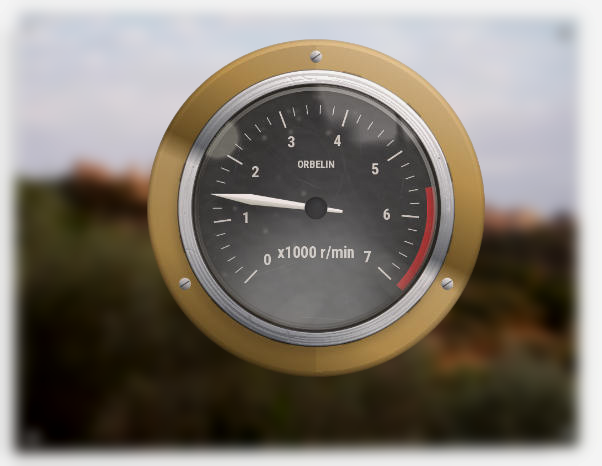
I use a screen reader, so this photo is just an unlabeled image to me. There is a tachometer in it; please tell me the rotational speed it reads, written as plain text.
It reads 1400 rpm
